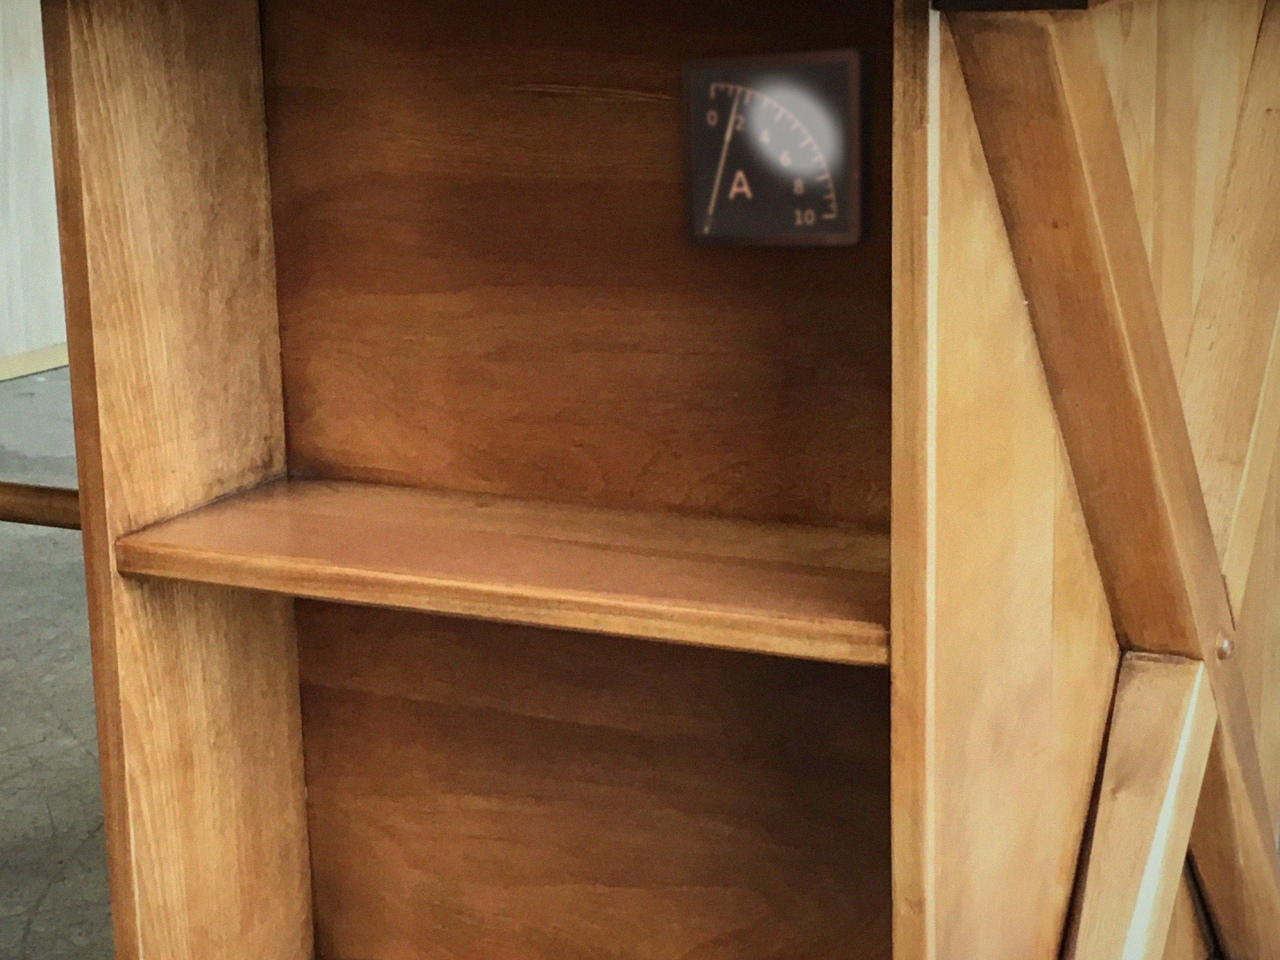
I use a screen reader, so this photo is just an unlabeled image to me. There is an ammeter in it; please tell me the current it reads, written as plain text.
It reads 1.5 A
